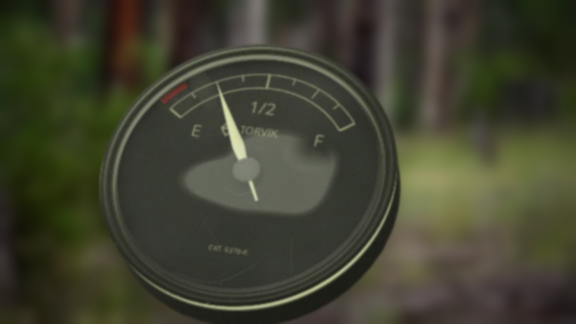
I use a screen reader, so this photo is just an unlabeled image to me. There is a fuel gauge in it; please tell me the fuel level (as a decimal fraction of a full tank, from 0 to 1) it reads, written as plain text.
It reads 0.25
